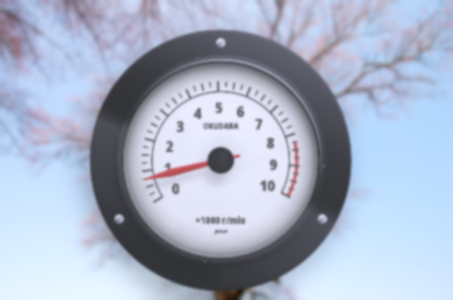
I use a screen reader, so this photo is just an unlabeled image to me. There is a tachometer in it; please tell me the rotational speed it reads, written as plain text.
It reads 750 rpm
